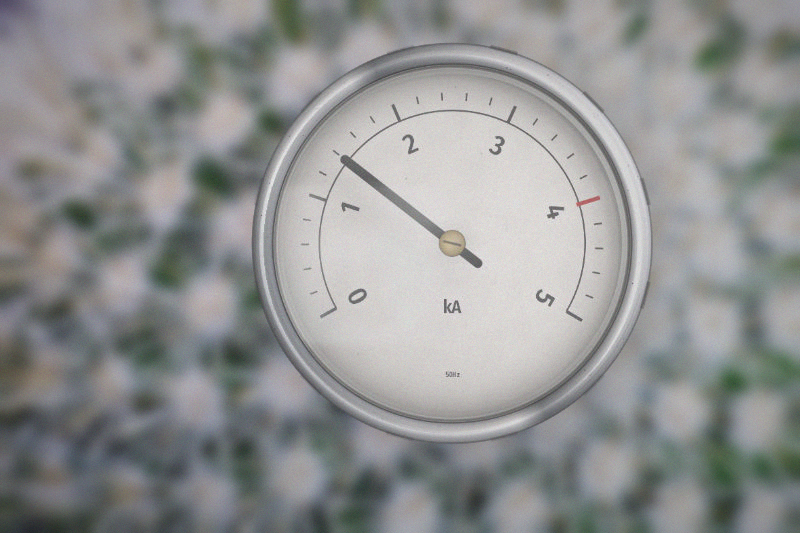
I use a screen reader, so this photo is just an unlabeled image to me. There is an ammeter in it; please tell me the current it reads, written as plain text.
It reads 1.4 kA
